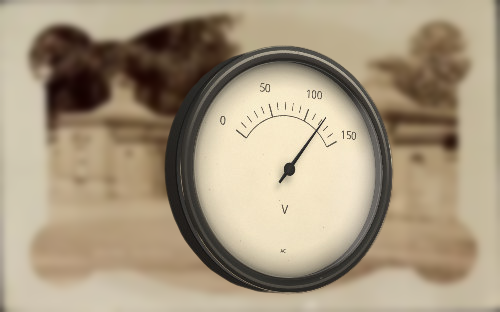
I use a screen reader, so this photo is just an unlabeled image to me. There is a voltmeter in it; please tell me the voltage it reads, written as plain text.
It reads 120 V
